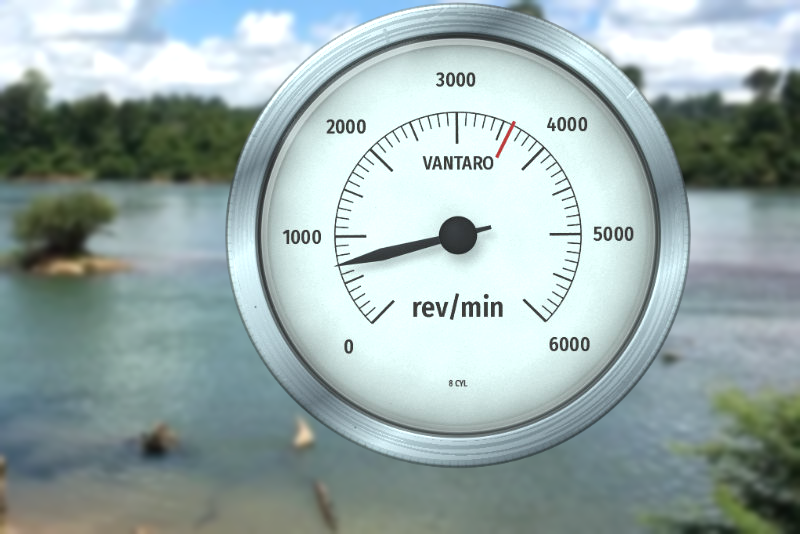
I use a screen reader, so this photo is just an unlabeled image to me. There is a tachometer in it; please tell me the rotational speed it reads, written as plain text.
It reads 700 rpm
